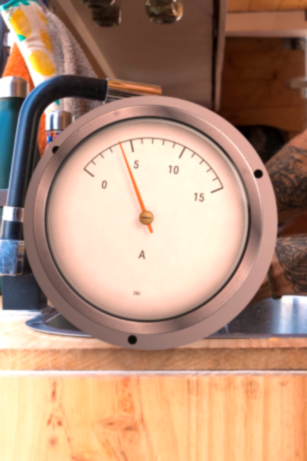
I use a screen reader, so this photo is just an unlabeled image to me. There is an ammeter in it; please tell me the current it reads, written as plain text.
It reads 4 A
